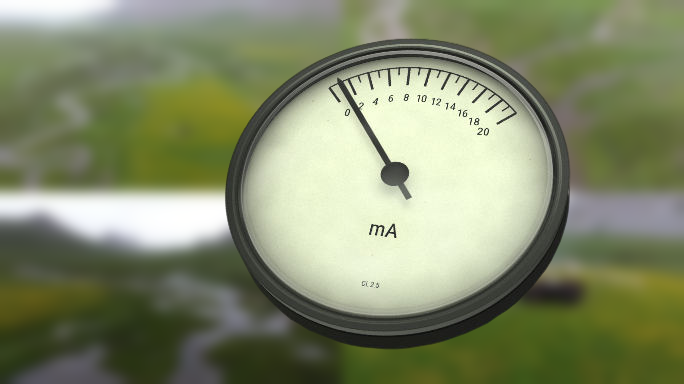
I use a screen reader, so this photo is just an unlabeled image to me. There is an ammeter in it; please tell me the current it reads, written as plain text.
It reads 1 mA
